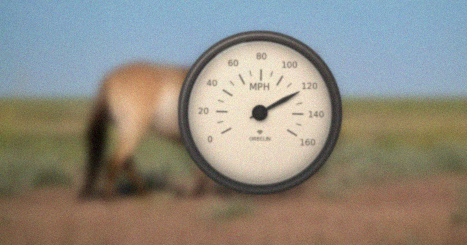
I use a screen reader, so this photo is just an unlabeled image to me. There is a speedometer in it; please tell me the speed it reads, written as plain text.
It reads 120 mph
